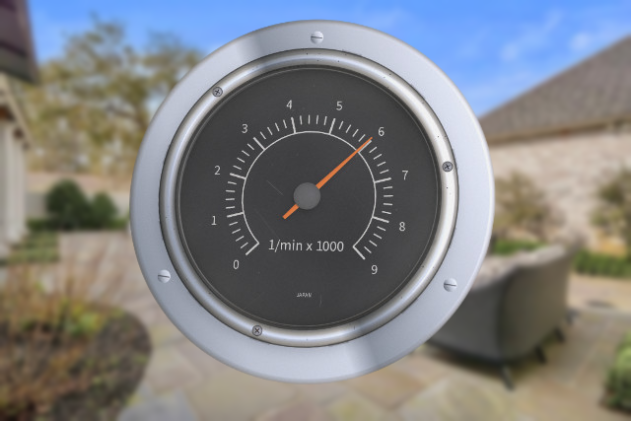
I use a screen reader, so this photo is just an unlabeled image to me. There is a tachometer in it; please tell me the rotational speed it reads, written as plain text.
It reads 6000 rpm
